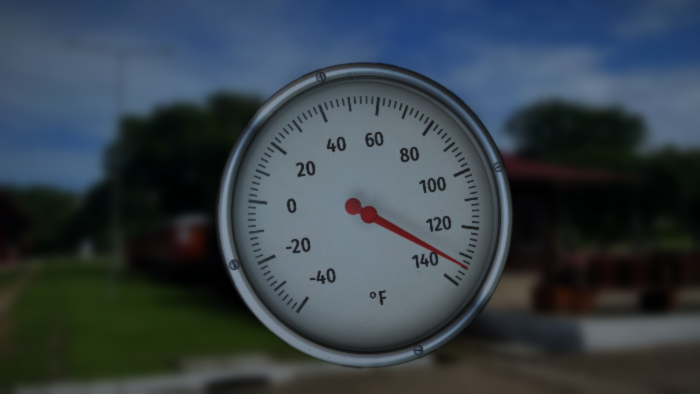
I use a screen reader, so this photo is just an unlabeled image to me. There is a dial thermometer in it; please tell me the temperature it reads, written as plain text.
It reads 134 °F
